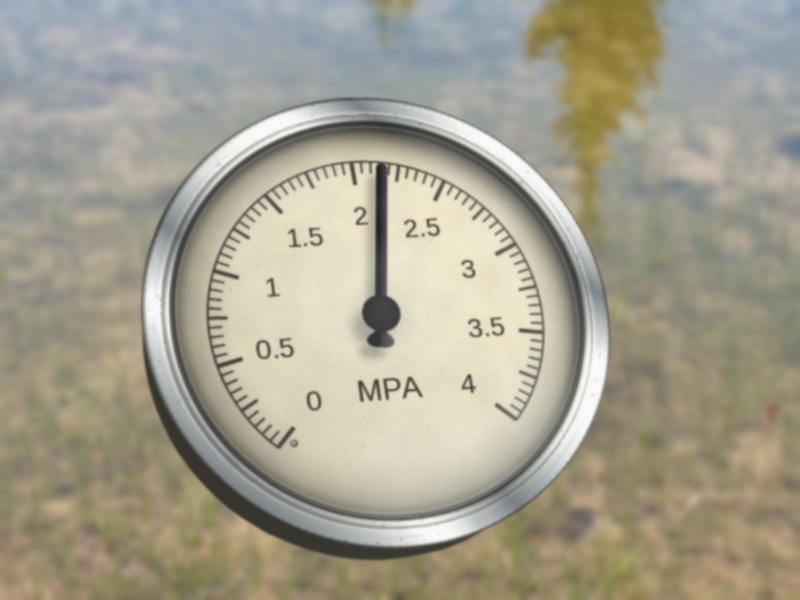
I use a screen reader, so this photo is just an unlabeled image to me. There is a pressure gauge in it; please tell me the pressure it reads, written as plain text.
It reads 2.15 MPa
